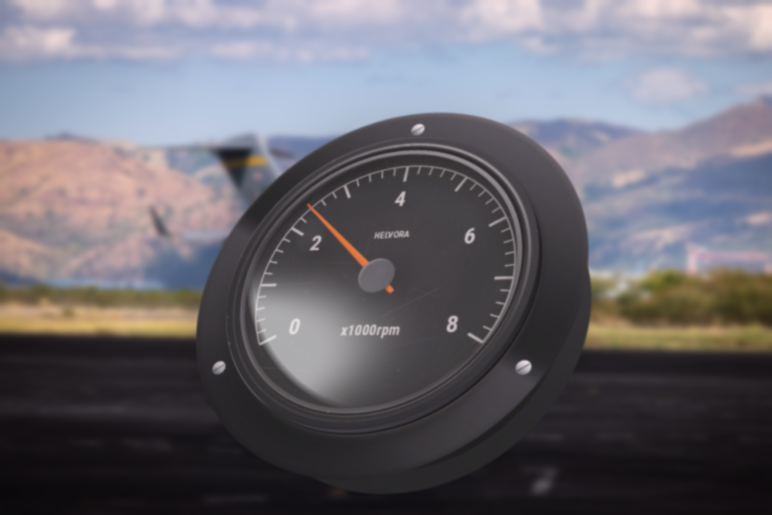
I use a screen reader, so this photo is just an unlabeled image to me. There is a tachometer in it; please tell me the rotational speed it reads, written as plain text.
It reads 2400 rpm
